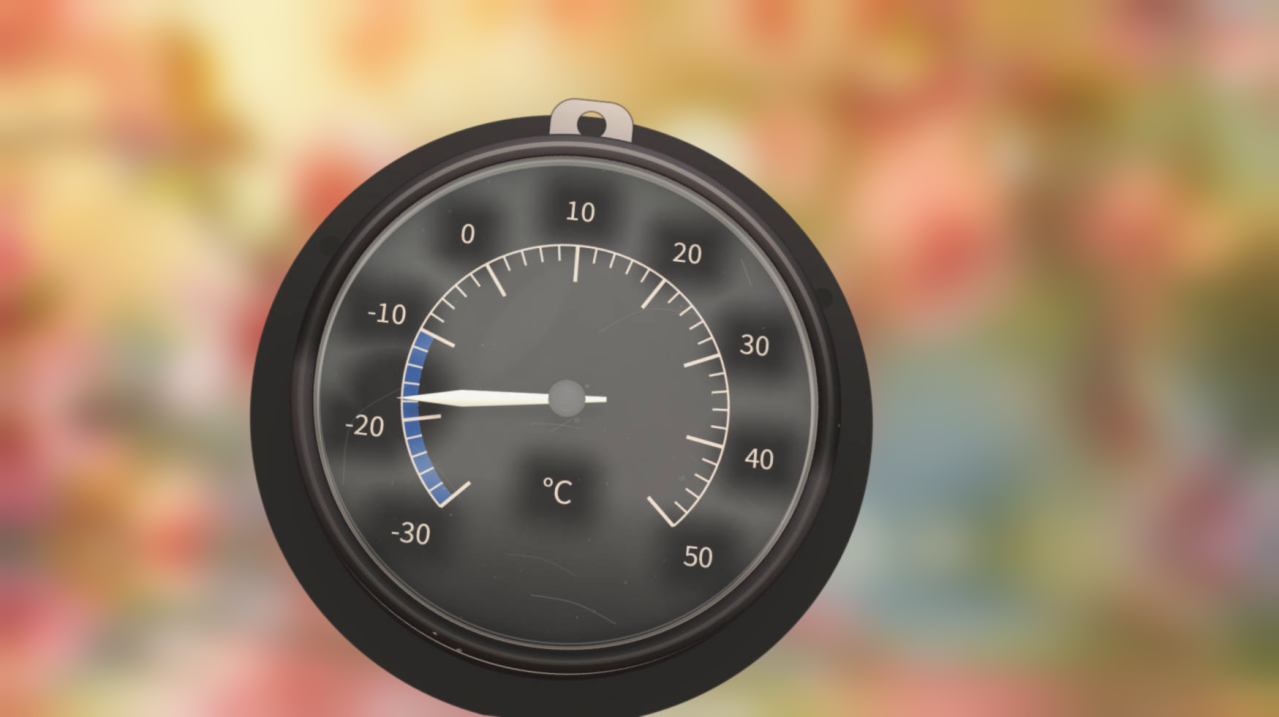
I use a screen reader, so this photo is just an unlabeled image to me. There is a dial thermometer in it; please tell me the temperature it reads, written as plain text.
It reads -18 °C
